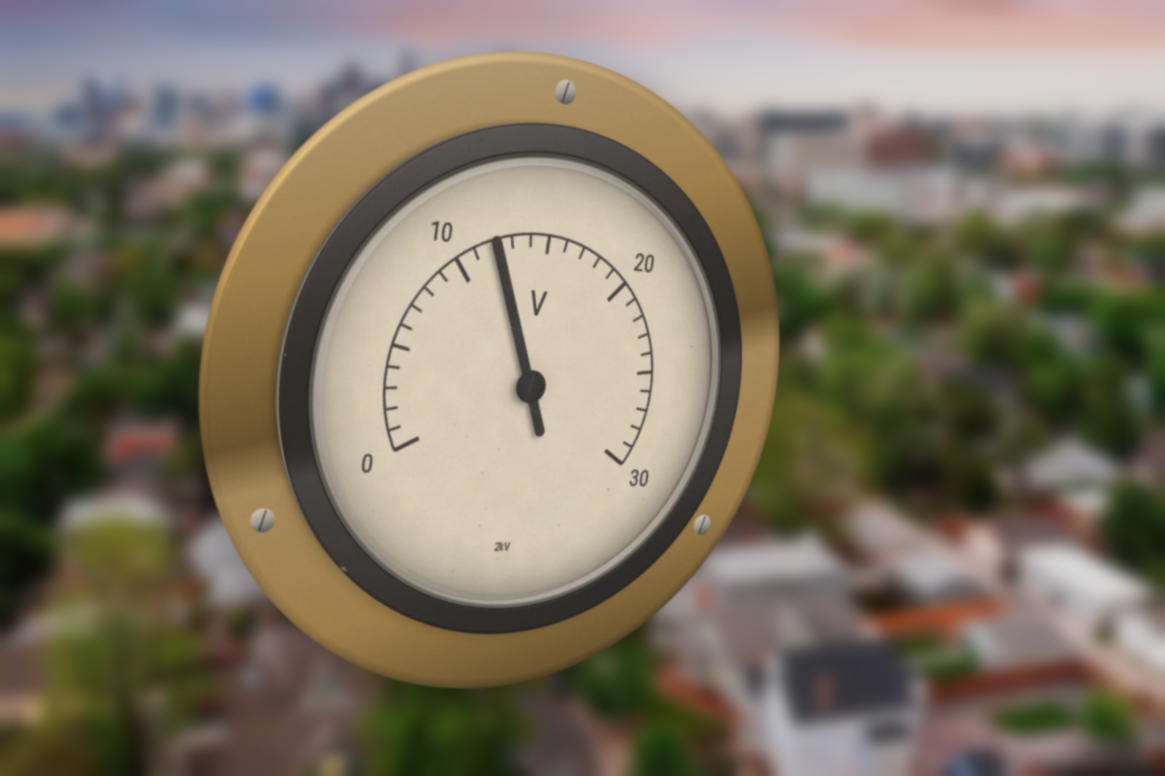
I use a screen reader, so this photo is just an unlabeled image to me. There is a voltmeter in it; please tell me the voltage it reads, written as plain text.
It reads 12 V
